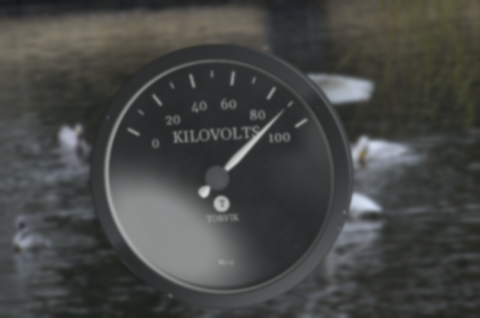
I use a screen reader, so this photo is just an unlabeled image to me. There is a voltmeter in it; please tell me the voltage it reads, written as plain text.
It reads 90 kV
